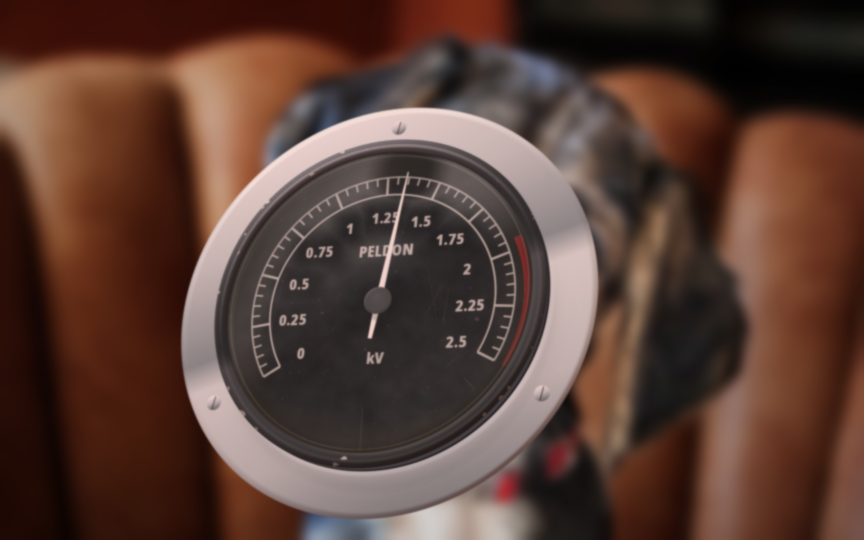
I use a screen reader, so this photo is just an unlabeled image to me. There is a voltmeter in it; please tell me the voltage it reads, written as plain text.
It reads 1.35 kV
